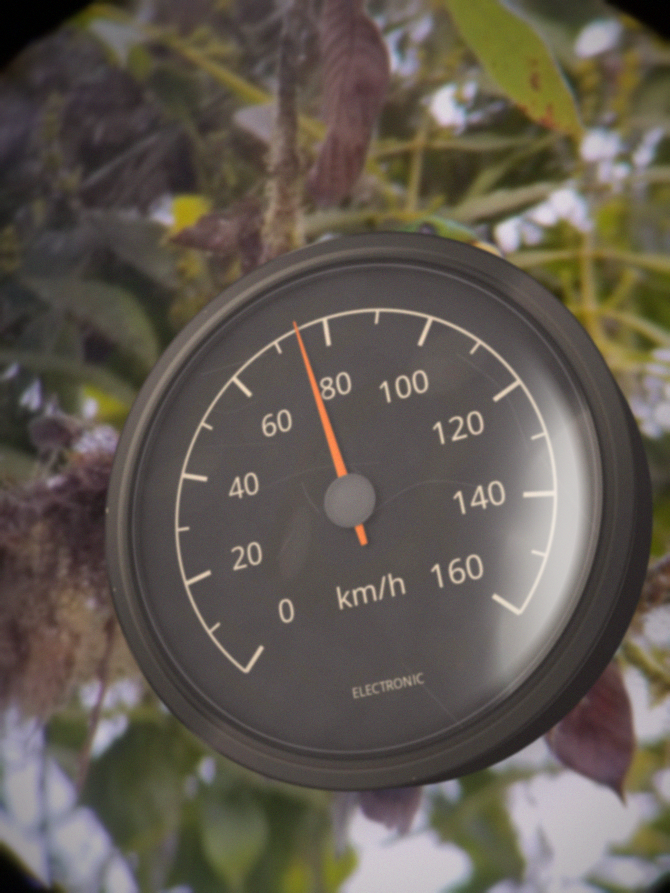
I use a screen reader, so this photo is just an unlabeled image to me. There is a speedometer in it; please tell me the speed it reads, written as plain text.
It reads 75 km/h
